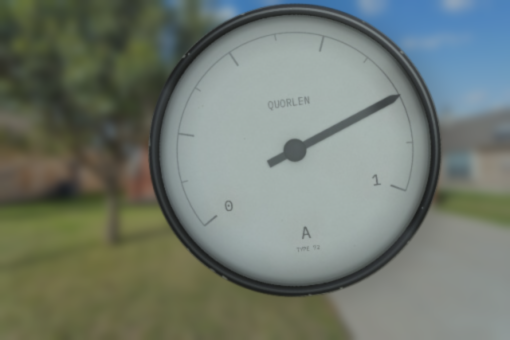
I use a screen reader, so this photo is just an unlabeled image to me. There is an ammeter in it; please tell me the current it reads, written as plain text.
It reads 0.8 A
